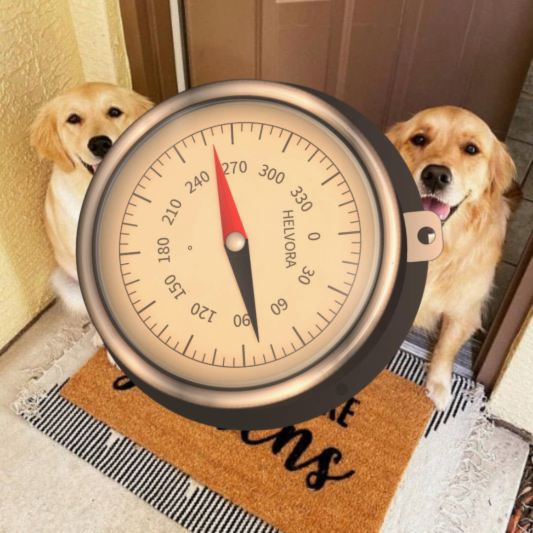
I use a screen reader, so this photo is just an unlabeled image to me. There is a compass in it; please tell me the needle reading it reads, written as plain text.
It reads 260 °
